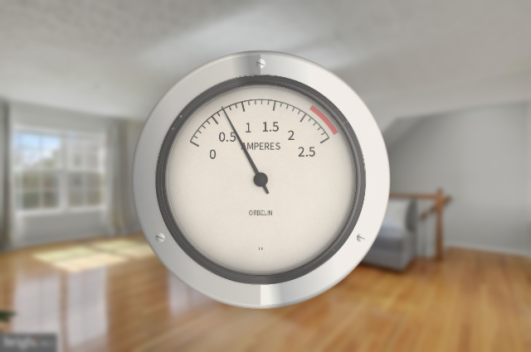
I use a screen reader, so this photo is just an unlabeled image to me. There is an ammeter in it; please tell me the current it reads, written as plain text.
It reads 0.7 A
